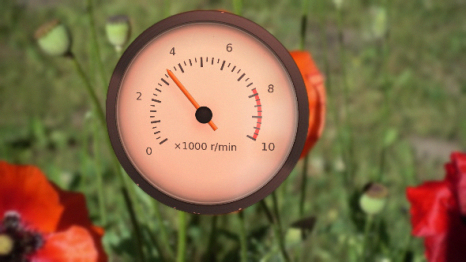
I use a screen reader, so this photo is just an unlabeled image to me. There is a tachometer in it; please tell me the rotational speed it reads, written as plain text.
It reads 3500 rpm
